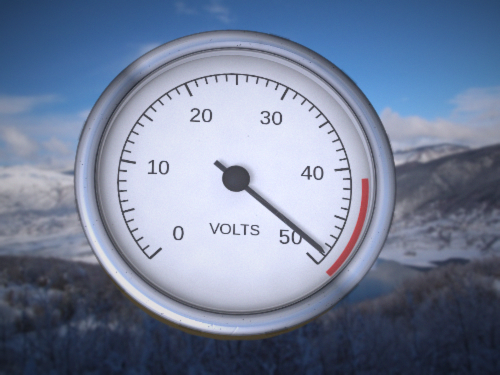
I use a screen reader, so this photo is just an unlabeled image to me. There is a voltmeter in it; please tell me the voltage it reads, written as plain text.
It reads 49 V
